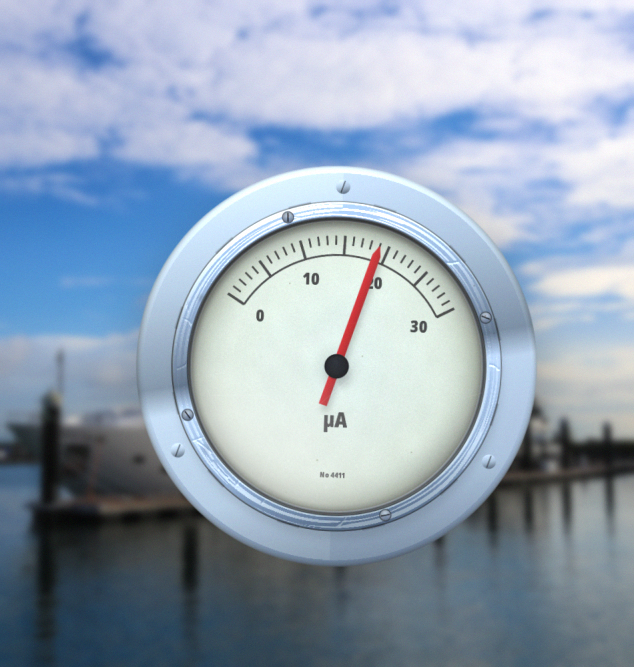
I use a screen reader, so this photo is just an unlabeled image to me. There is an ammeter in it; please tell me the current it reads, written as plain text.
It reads 19 µA
